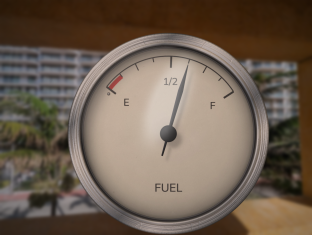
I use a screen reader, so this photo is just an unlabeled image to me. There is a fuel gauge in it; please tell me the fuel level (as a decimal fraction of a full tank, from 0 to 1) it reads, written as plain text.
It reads 0.625
